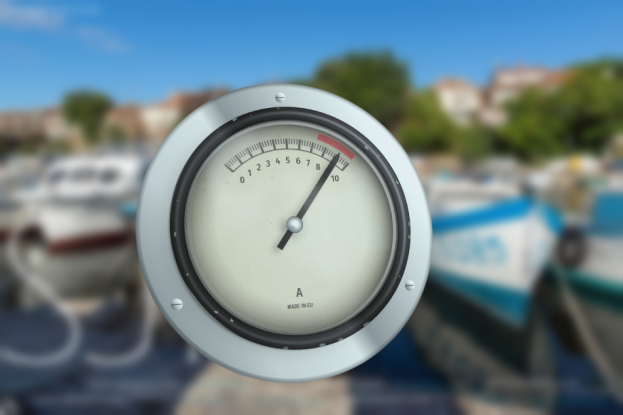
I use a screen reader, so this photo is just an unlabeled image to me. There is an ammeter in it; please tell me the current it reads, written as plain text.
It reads 9 A
